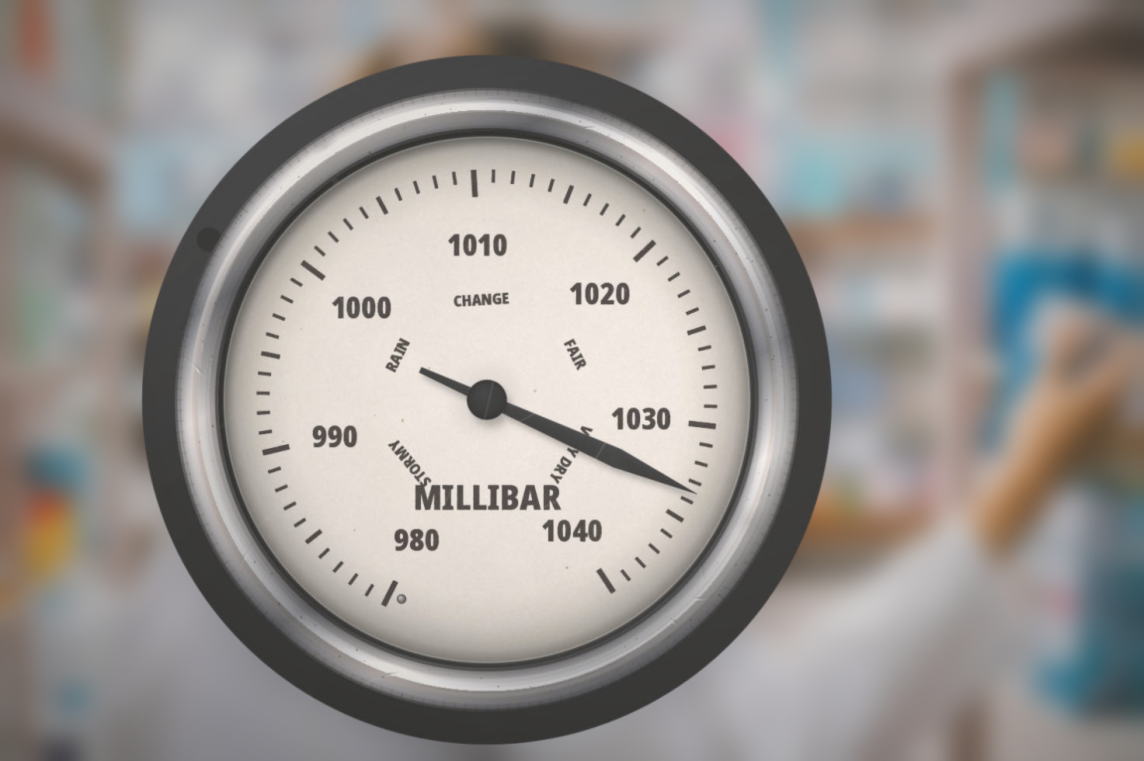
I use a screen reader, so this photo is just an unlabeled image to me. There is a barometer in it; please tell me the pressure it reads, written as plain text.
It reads 1033.5 mbar
